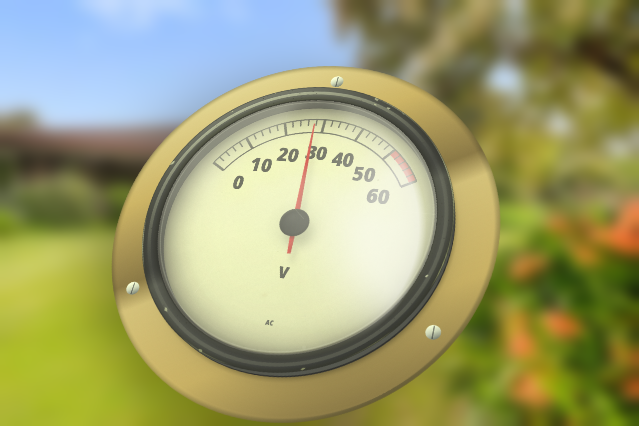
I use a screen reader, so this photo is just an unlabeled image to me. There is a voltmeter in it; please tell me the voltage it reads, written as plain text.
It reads 28 V
